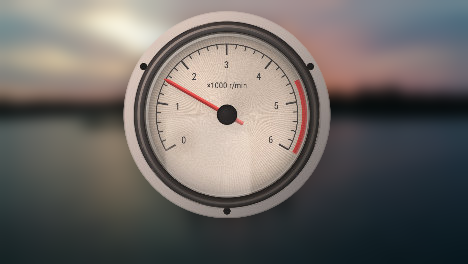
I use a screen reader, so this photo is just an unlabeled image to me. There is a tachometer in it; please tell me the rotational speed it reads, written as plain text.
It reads 1500 rpm
